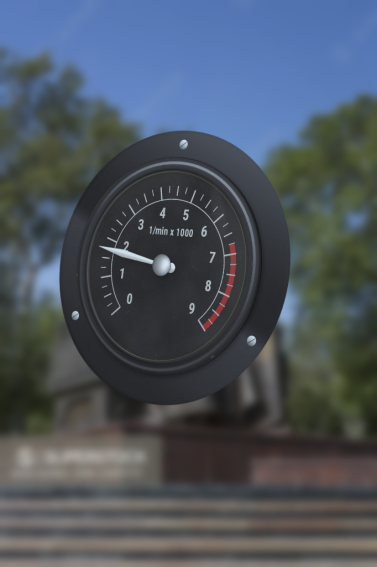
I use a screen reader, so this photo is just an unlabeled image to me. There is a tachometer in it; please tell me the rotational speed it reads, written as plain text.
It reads 1750 rpm
